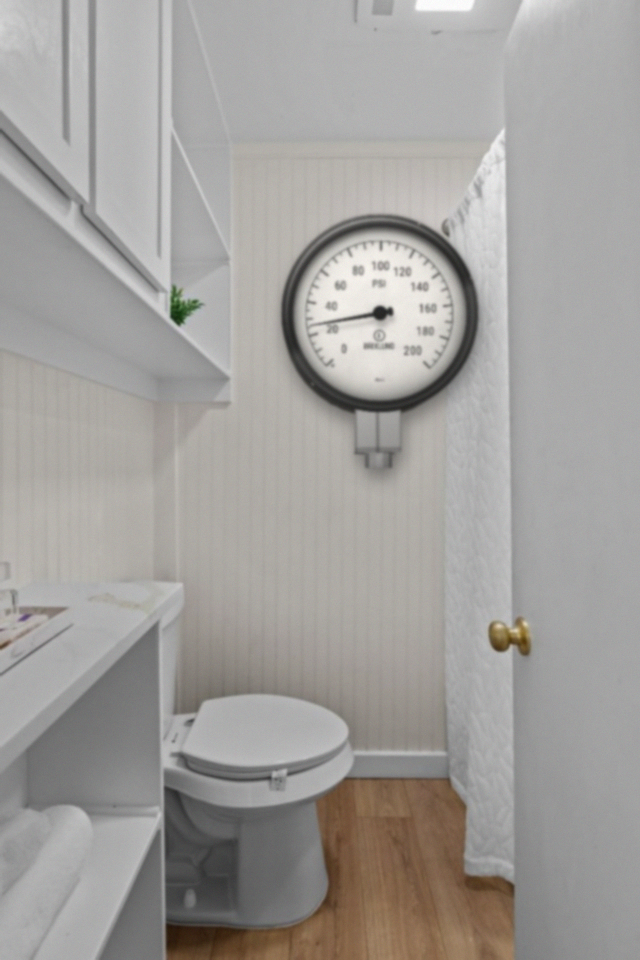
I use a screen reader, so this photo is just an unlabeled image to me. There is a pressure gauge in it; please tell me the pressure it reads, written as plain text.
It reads 25 psi
